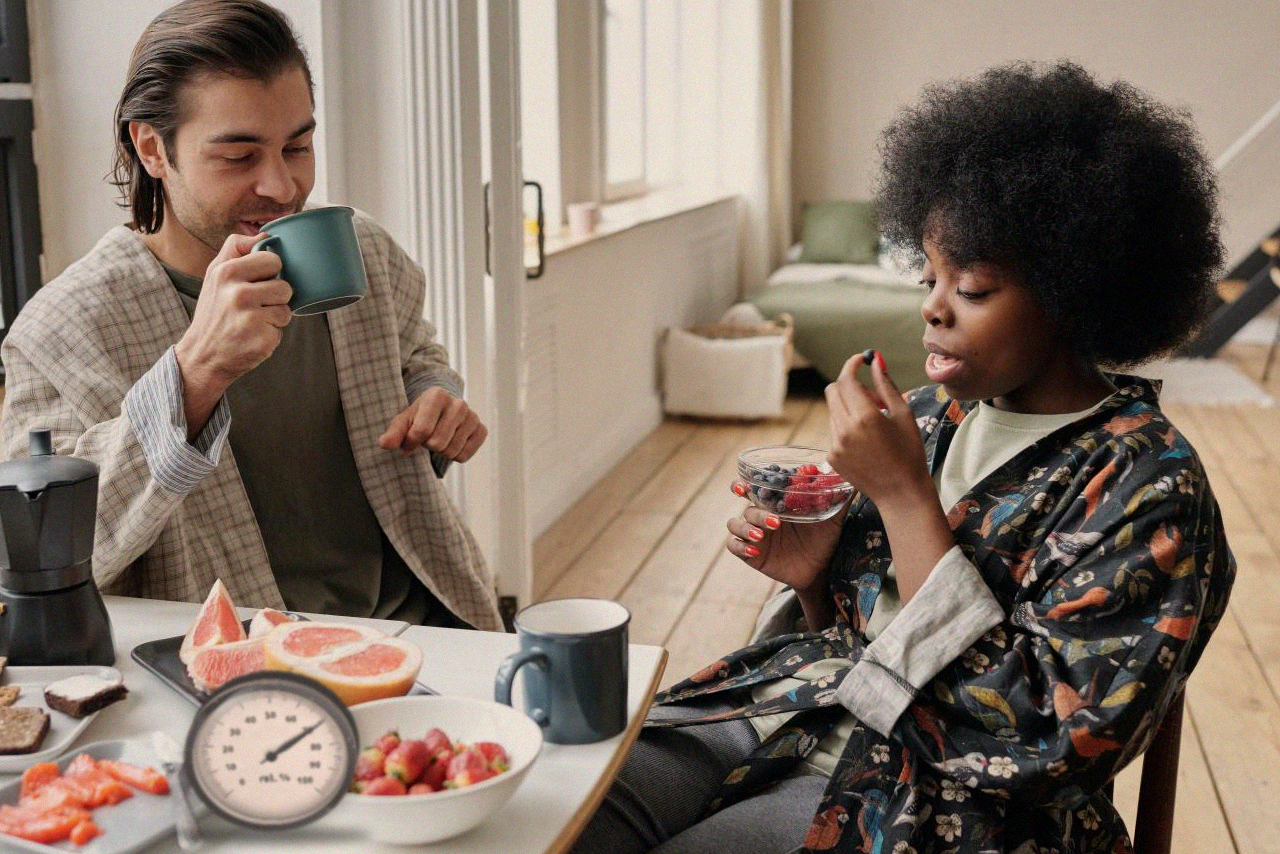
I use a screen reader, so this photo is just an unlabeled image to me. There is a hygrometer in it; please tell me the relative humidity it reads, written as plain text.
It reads 70 %
